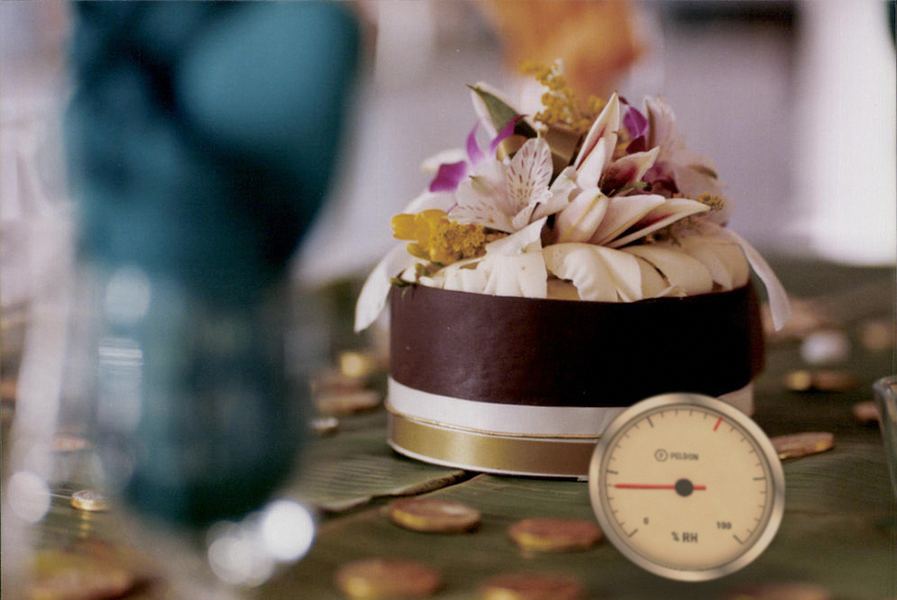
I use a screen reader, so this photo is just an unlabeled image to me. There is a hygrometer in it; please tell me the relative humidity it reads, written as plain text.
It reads 16 %
